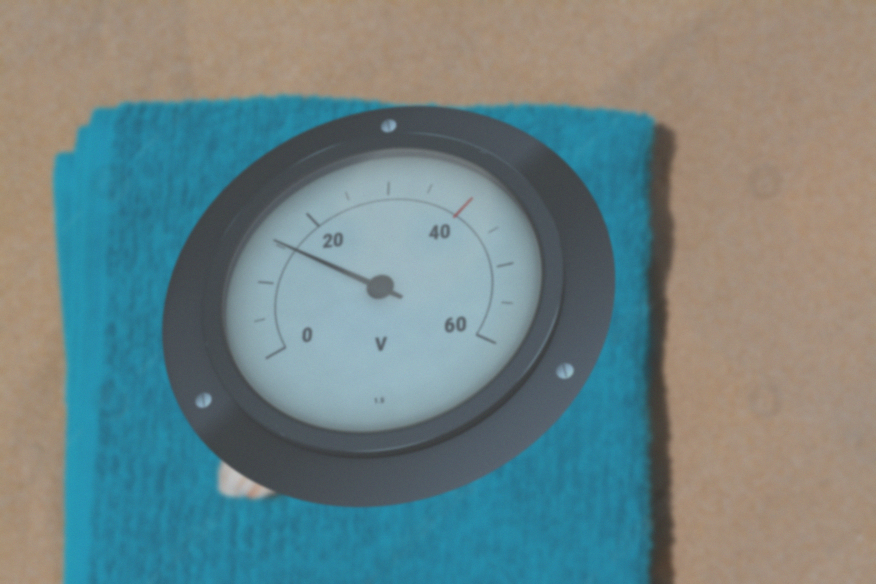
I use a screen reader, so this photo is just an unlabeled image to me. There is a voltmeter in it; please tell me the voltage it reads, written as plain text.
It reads 15 V
